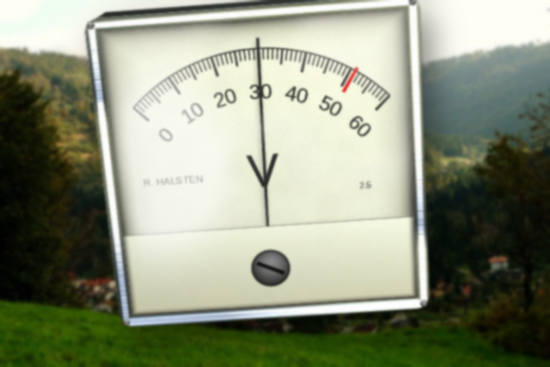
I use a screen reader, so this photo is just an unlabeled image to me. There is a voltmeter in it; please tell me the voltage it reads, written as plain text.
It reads 30 V
